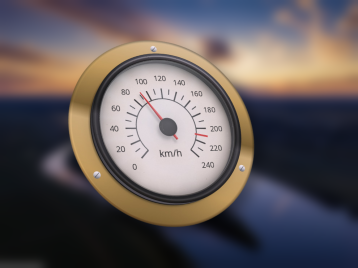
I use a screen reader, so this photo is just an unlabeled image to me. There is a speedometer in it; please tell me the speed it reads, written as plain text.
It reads 90 km/h
